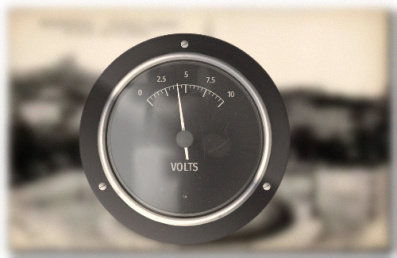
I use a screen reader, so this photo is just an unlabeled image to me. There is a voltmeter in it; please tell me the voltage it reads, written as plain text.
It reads 4 V
